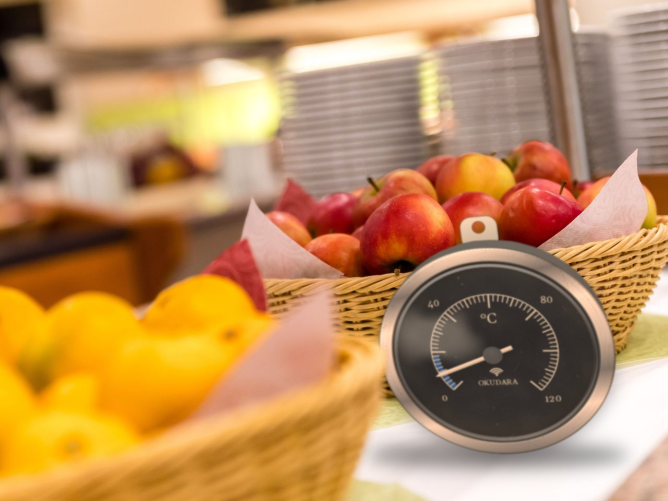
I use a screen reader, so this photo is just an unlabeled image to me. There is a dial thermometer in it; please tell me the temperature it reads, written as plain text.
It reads 10 °C
